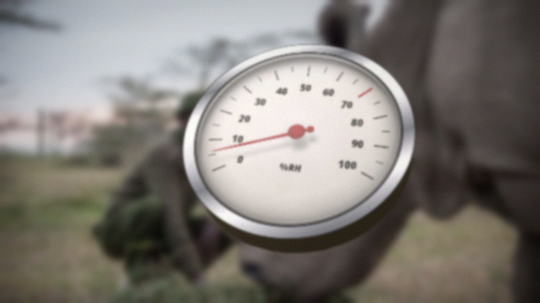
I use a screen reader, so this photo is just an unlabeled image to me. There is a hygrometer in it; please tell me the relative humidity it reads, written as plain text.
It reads 5 %
